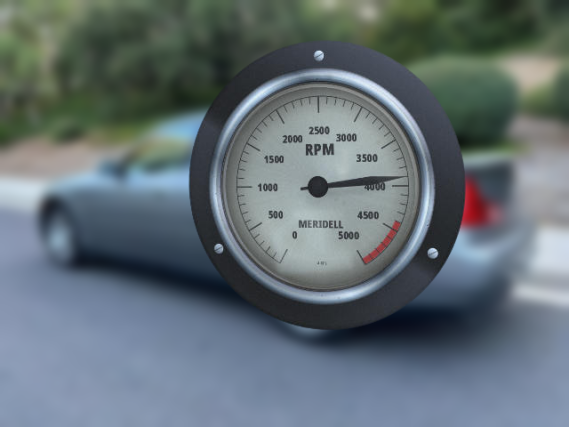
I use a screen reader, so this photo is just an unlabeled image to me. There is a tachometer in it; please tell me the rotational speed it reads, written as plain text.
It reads 3900 rpm
